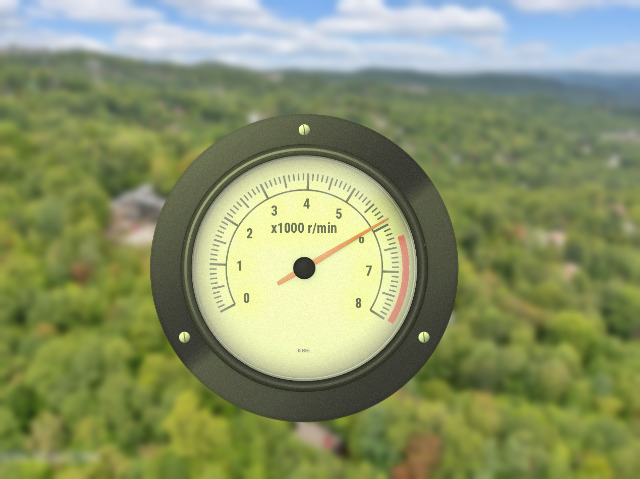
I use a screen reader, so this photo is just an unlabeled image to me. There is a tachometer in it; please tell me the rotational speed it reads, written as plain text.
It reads 5900 rpm
